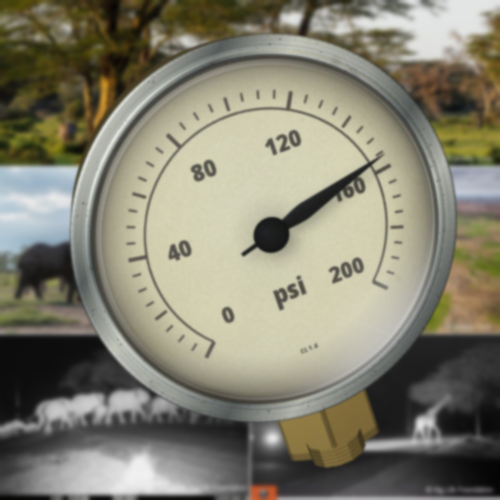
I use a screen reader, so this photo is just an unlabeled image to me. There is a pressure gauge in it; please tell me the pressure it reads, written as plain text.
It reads 155 psi
